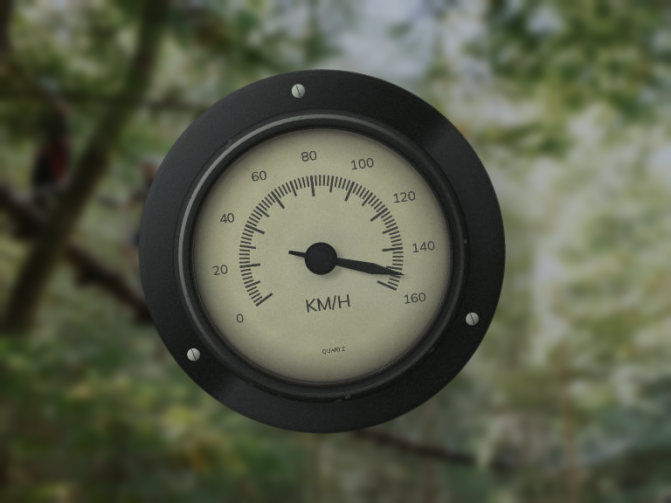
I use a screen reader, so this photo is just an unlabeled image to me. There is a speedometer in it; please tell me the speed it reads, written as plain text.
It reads 152 km/h
